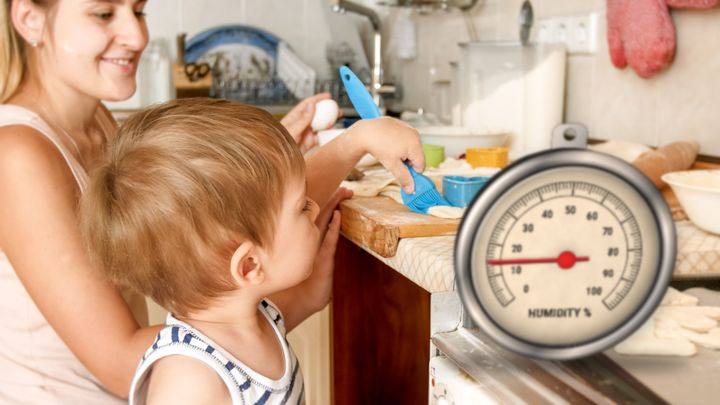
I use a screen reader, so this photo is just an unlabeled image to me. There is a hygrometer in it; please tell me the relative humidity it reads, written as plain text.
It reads 15 %
